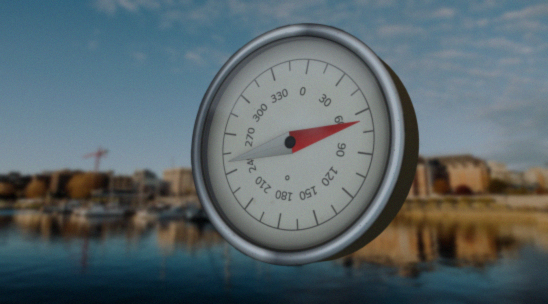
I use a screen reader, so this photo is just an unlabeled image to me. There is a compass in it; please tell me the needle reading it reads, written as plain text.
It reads 67.5 °
